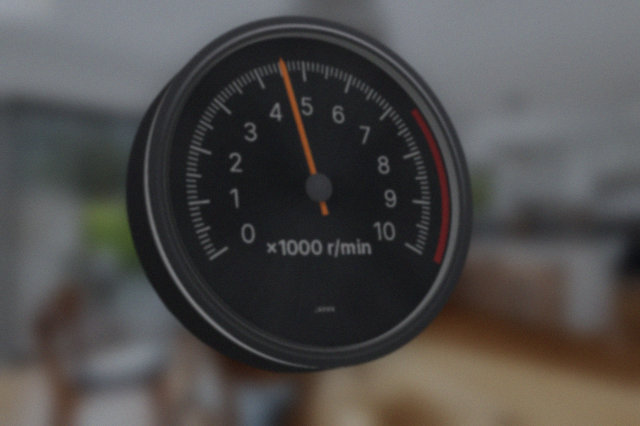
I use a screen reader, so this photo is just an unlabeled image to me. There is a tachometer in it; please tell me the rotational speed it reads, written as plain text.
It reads 4500 rpm
